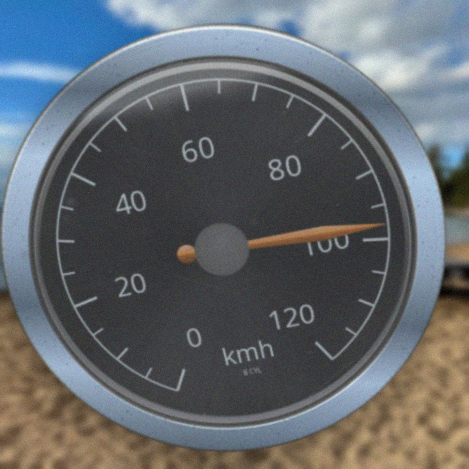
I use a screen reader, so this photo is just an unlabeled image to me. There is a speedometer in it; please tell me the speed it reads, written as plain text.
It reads 97.5 km/h
